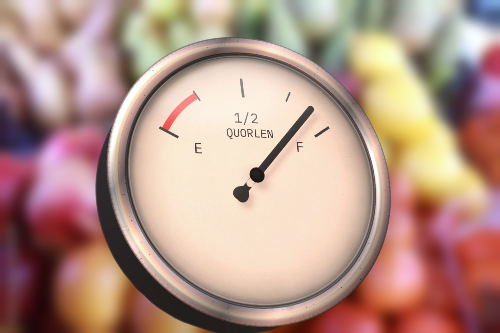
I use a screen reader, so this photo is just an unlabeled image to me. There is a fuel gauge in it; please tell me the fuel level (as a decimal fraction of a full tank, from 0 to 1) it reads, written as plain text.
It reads 0.875
